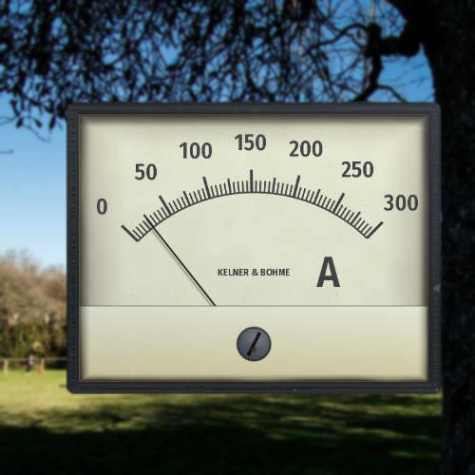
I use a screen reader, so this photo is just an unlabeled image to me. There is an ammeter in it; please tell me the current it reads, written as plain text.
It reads 25 A
